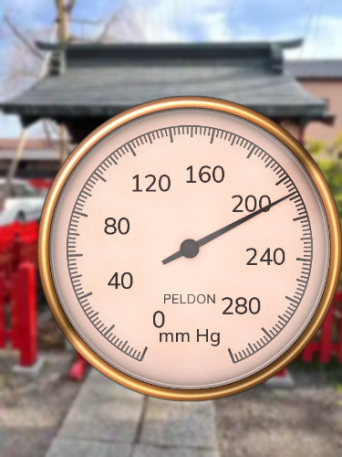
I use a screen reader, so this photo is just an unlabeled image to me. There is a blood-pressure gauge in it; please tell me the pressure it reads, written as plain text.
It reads 208 mmHg
